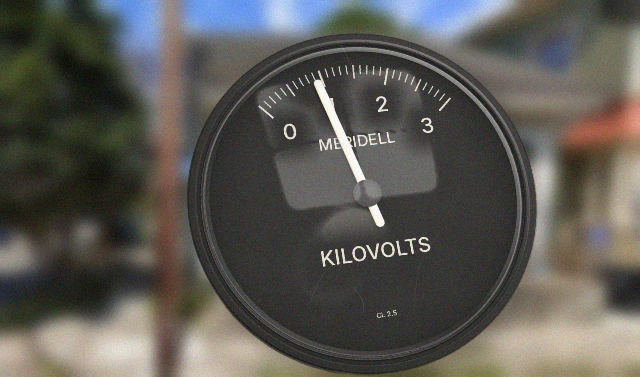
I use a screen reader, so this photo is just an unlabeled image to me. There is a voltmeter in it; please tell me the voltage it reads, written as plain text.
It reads 0.9 kV
